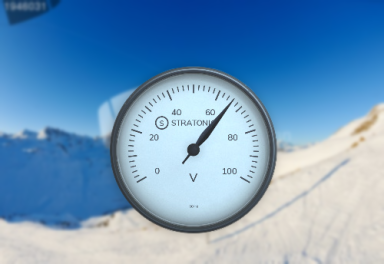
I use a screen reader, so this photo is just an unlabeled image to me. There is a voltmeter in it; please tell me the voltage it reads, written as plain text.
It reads 66 V
